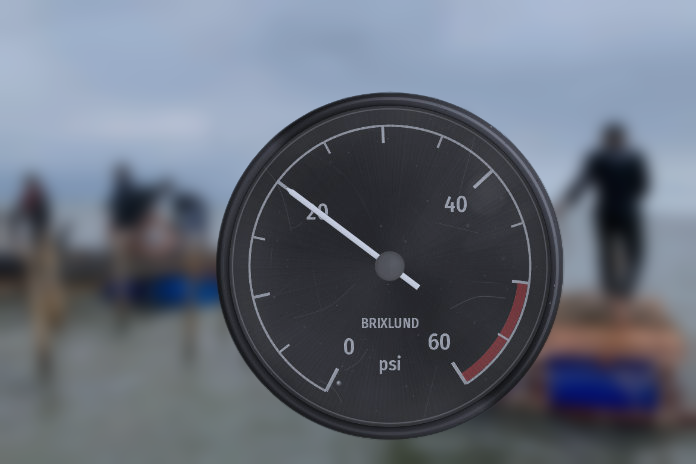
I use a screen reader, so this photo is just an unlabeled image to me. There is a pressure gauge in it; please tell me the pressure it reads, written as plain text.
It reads 20 psi
